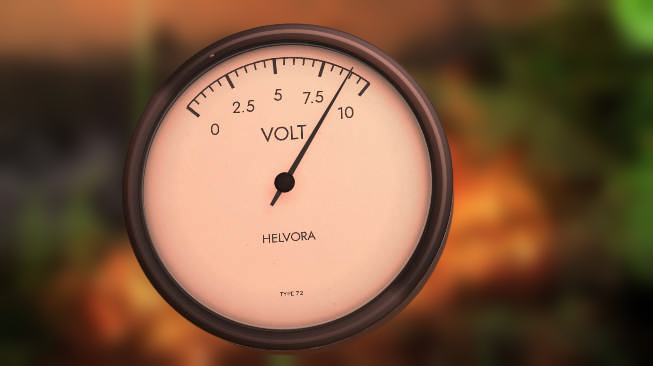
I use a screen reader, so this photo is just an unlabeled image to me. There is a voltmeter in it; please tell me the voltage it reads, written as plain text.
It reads 9 V
